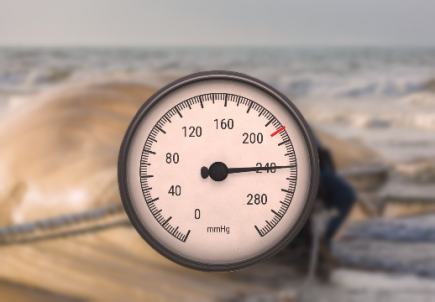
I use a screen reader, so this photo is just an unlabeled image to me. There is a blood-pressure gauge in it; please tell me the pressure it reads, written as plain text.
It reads 240 mmHg
